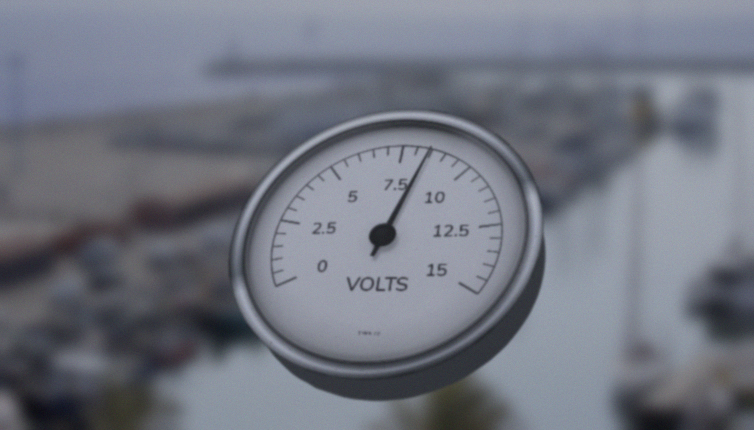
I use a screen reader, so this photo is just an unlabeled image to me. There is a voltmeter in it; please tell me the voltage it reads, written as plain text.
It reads 8.5 V
